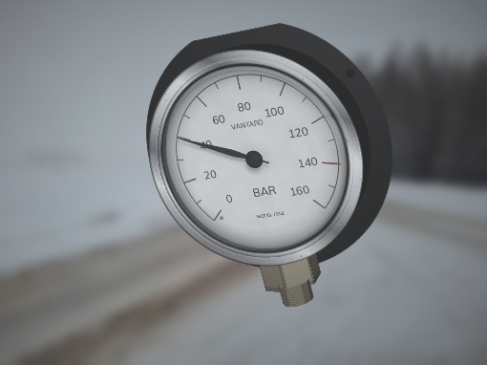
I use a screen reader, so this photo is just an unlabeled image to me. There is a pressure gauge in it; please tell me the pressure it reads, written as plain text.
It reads 40 bar
